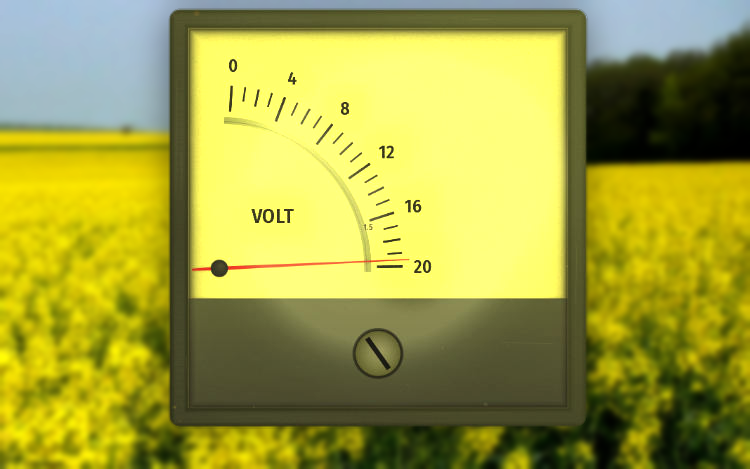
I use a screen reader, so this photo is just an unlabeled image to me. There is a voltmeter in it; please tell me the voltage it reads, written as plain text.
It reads 19.5 V
